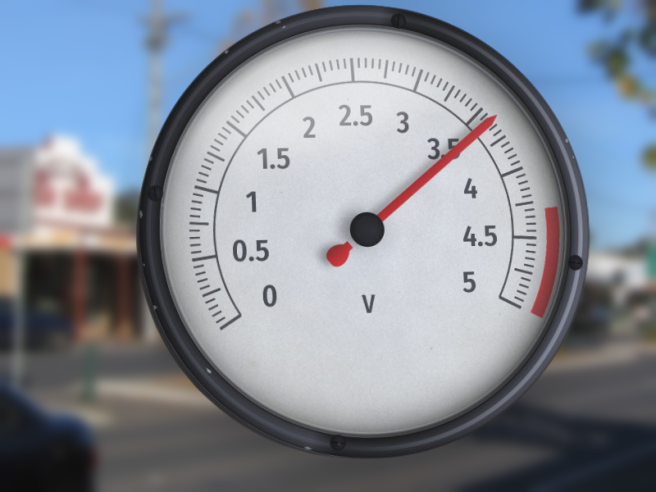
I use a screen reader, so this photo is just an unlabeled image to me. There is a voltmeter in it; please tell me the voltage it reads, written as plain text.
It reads 3.6 V
